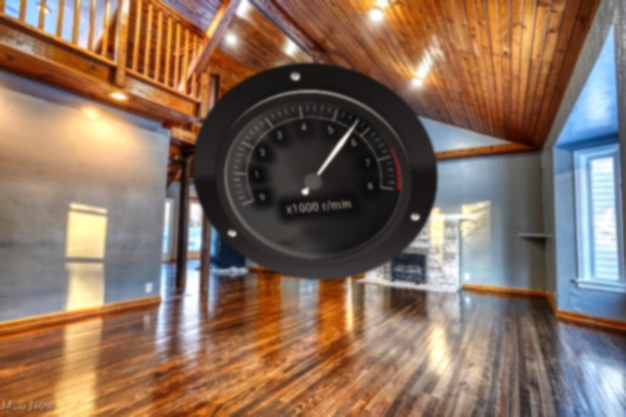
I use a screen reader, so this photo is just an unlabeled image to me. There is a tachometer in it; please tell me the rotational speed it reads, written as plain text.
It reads 5600 rpm
